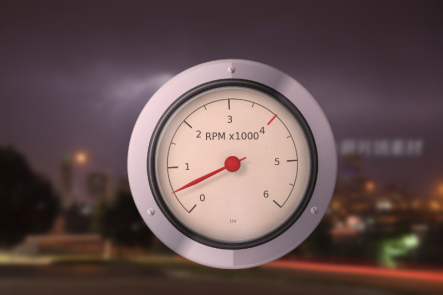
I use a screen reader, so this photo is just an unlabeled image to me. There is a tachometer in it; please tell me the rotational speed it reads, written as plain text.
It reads 500 rpm
